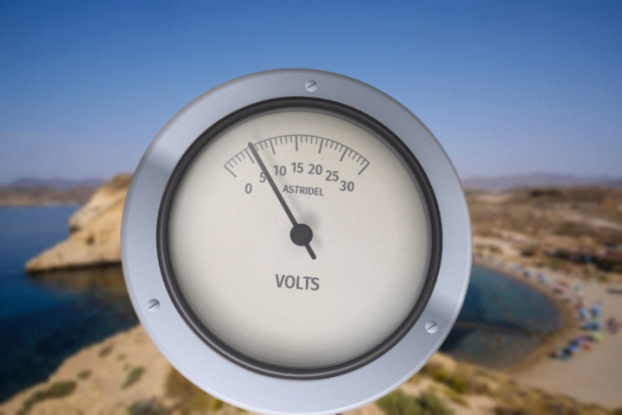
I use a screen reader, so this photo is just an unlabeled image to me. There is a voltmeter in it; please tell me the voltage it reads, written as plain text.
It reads 6 V
